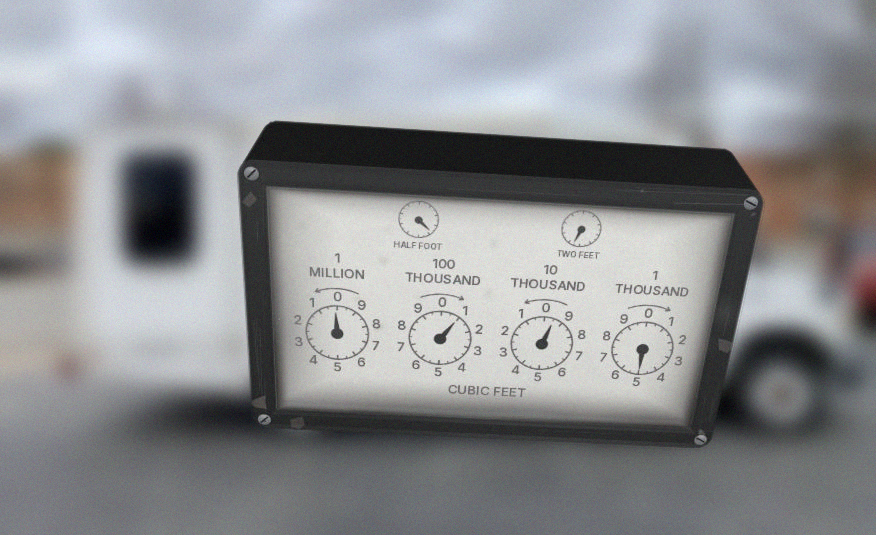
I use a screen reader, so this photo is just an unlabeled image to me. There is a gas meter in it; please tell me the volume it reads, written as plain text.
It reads 9500 ft³
